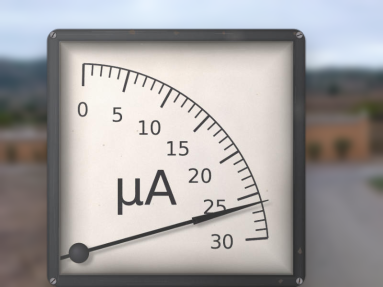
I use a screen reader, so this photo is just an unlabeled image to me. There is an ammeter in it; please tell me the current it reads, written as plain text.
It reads 26 µA
